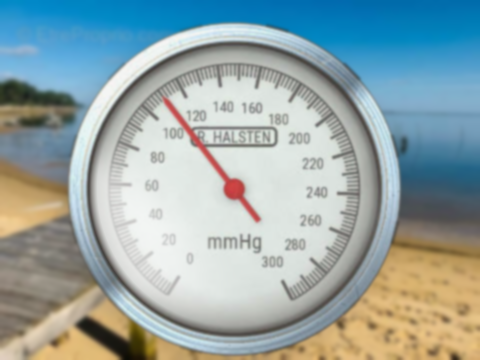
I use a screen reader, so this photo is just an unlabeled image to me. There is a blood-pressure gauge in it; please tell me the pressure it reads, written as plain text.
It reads 110 mmHg
